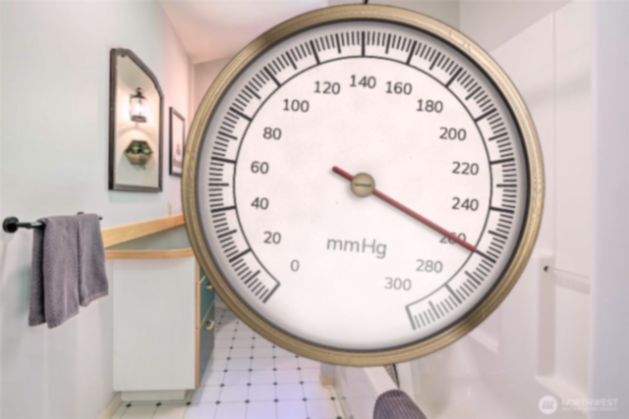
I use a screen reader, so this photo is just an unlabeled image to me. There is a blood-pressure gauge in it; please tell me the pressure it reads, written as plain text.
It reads 260 mmHg
